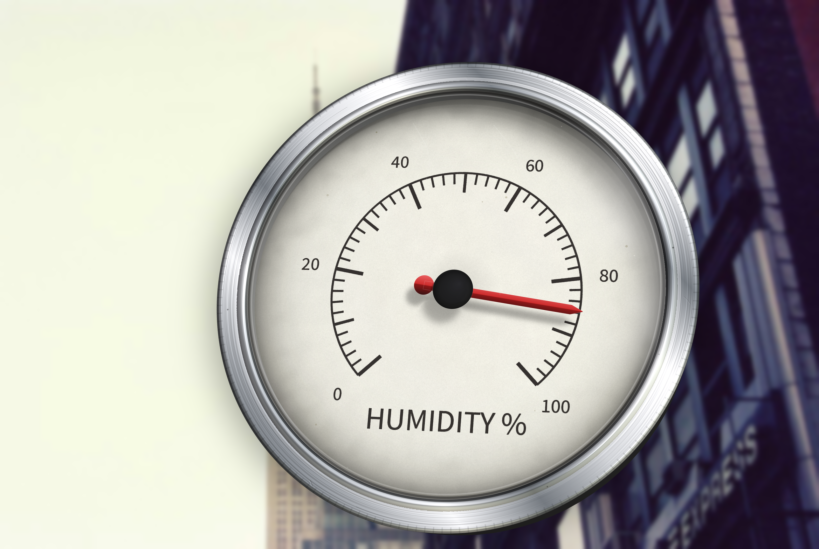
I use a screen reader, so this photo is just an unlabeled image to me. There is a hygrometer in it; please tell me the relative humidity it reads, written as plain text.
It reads 86 %
